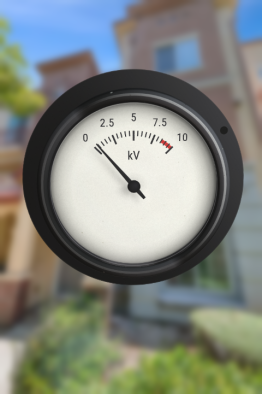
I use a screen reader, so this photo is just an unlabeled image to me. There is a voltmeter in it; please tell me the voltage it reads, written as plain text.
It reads 0.5 kV
